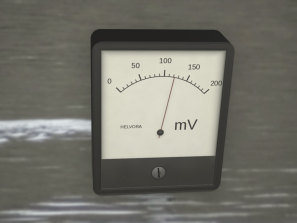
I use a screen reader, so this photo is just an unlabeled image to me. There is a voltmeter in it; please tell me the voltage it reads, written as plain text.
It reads 120 mV
